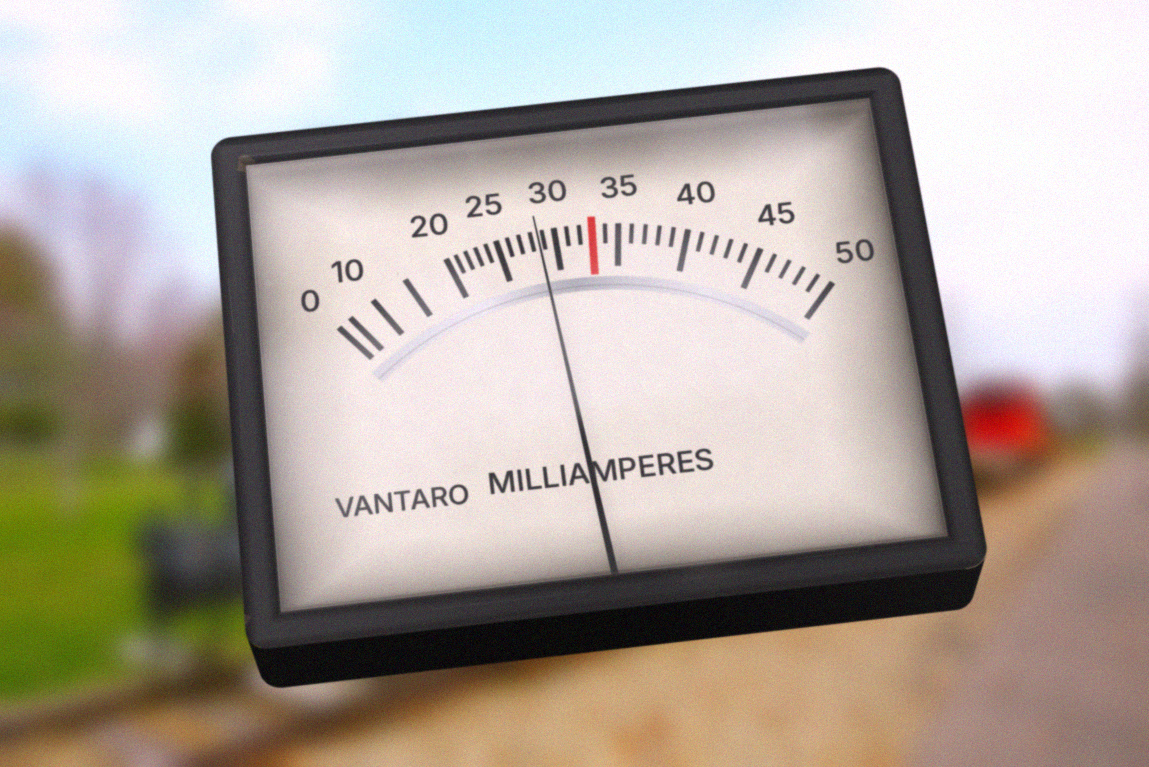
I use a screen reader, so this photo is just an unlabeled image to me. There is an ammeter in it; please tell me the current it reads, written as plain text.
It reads 28.5 mA
